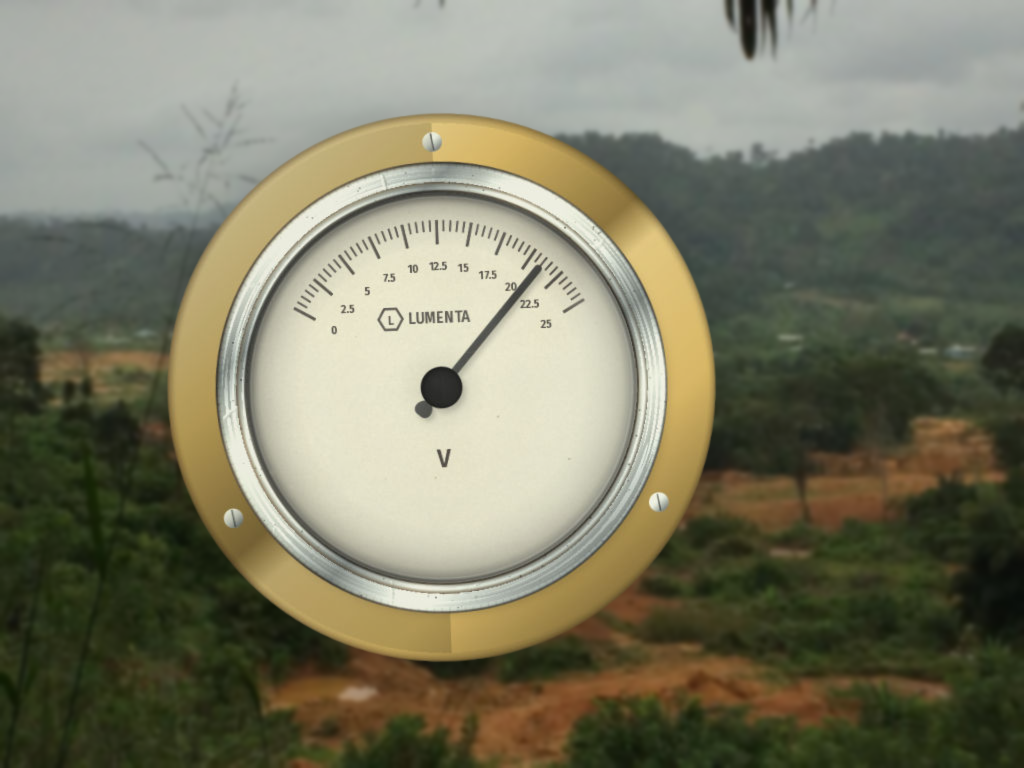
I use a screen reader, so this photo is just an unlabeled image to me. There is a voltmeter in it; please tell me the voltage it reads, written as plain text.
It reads 21 V
